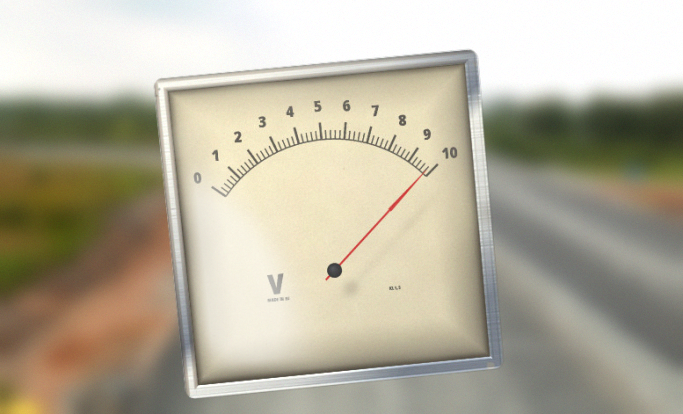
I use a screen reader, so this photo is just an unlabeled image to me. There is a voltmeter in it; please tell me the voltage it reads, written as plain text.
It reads 9.8 V
